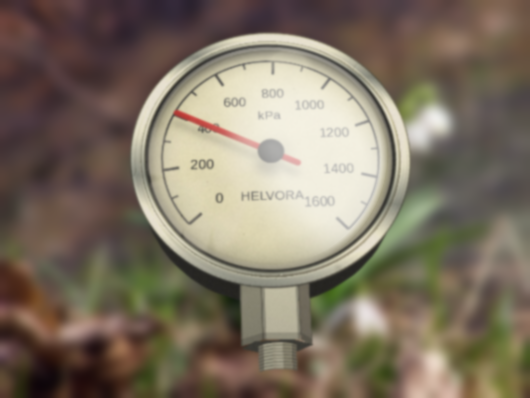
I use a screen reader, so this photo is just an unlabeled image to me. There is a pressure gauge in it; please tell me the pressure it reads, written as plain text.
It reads 400 kPa
